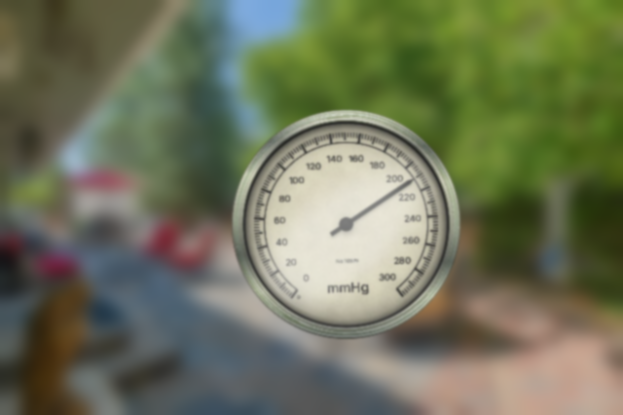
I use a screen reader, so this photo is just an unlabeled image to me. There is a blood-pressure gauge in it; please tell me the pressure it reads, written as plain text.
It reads 210 mmHg
